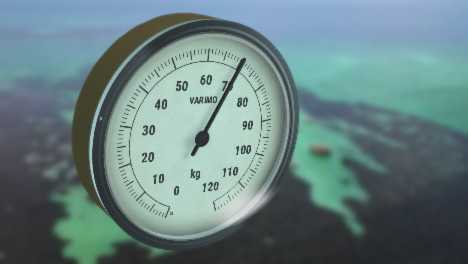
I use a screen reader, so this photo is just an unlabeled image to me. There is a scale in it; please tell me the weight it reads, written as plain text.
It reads 70 kg
